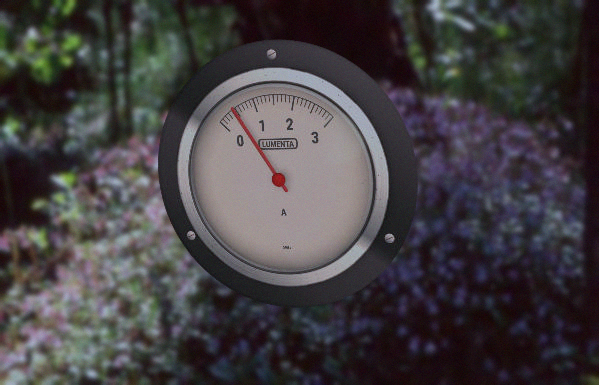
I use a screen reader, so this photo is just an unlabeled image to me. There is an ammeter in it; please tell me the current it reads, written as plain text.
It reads 0.5 A
